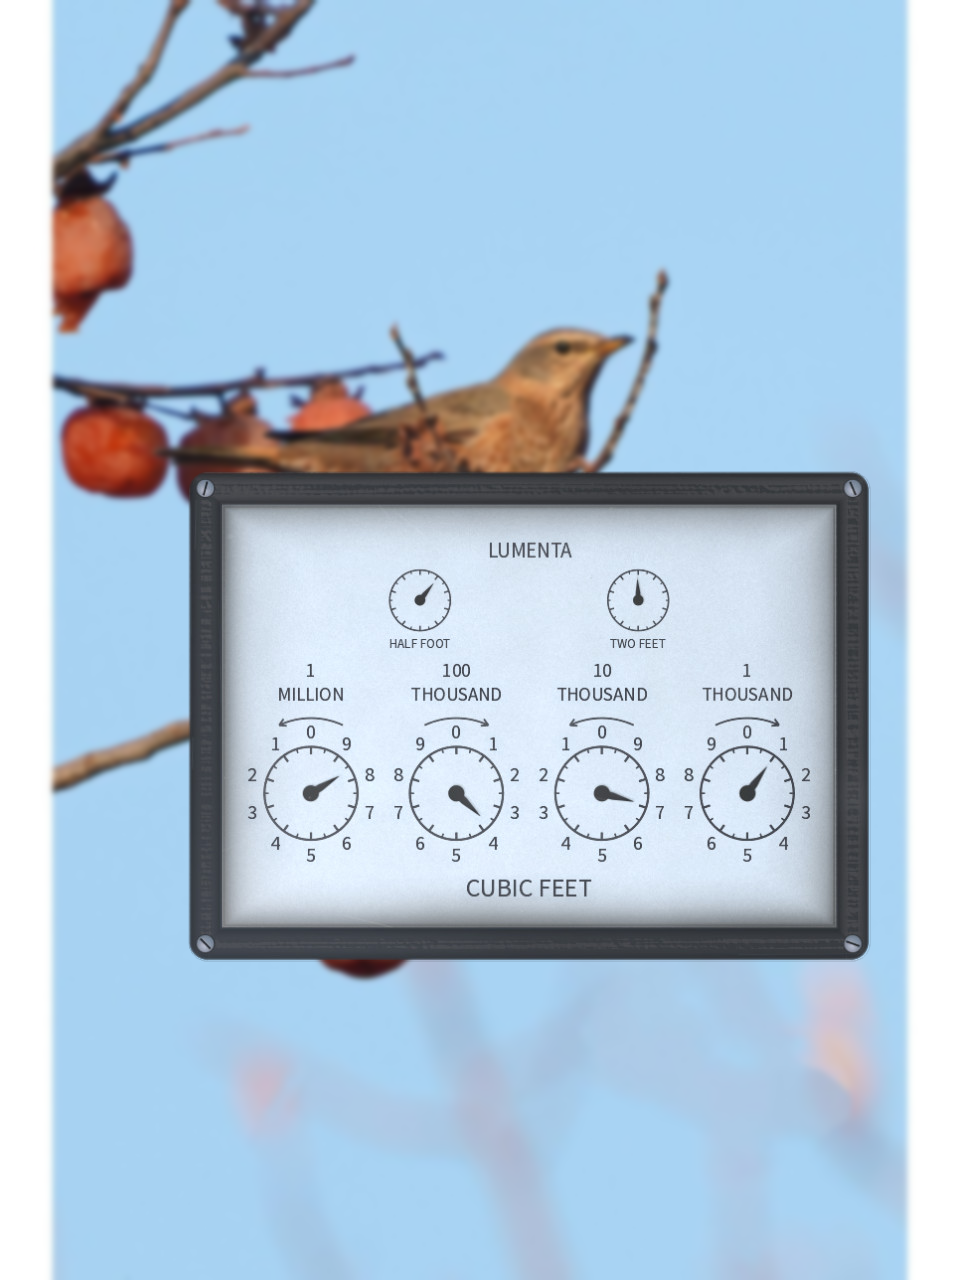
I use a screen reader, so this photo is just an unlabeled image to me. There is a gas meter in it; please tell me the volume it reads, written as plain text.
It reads 837100 ft³
